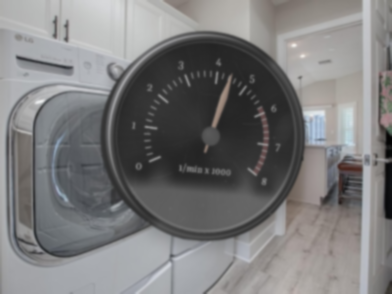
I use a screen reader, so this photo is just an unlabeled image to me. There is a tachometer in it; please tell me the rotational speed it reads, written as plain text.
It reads 4400 rpm
